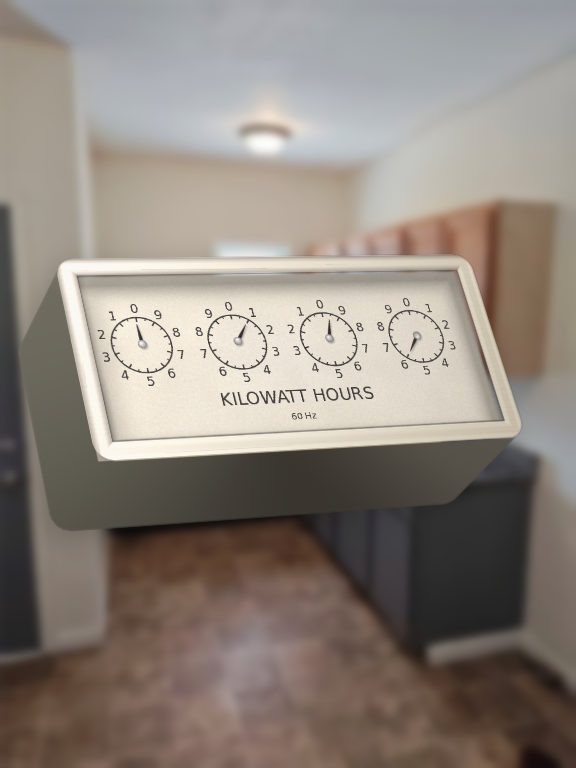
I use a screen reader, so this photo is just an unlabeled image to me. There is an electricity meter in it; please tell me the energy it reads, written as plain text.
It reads 96 kWh
